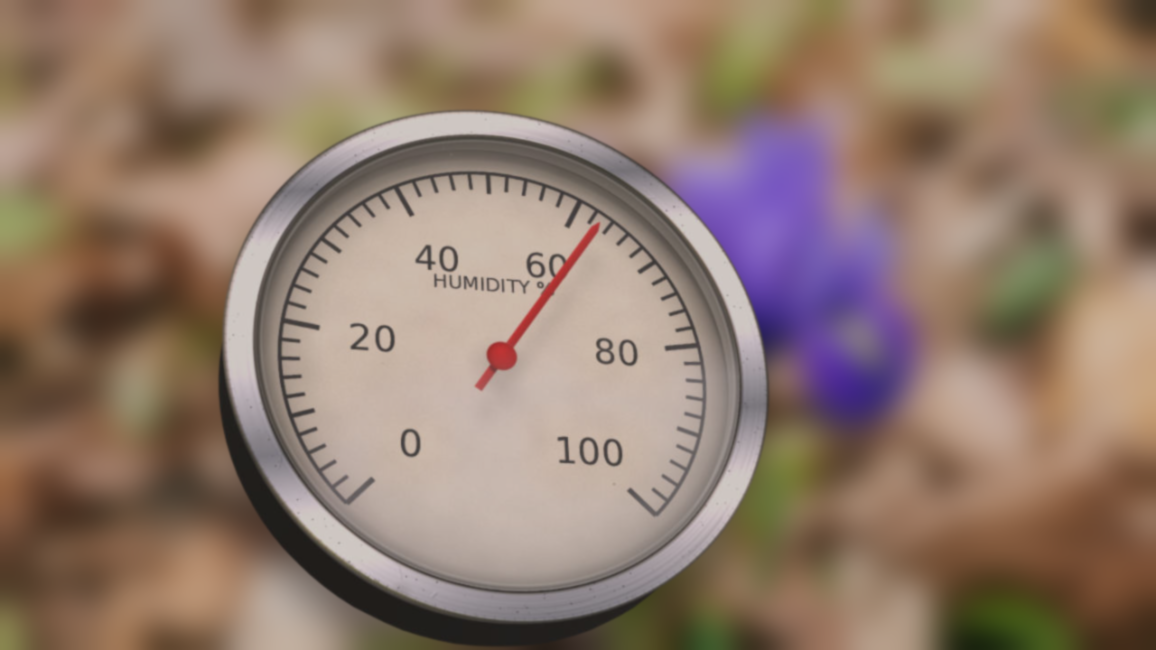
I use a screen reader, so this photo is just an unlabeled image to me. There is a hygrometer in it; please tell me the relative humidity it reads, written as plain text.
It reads 63 %
